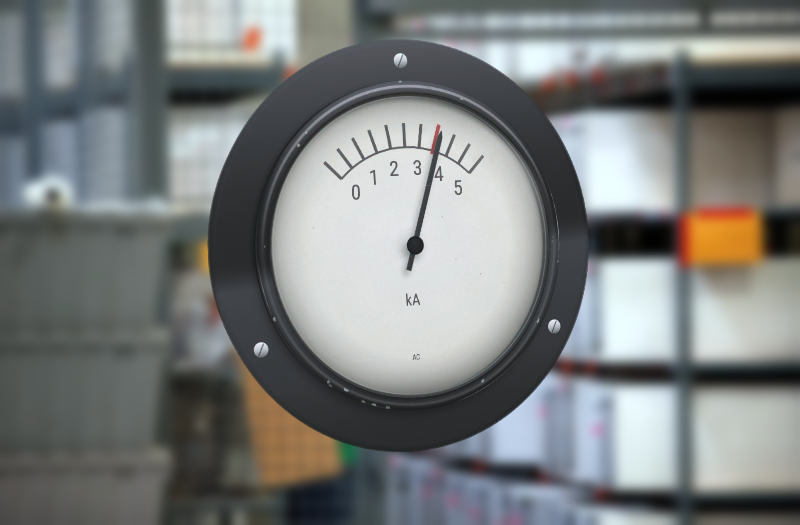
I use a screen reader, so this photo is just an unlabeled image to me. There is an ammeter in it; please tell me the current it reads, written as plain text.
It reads 3.5 kA
